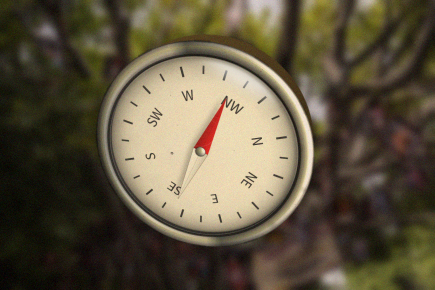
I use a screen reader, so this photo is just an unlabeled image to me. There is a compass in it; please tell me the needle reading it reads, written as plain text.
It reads 307.5 °
